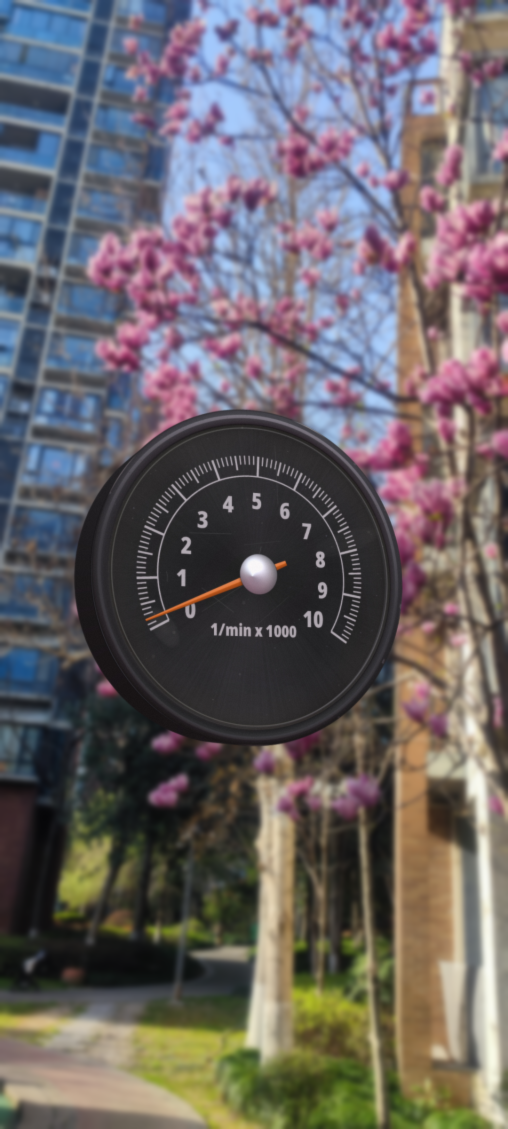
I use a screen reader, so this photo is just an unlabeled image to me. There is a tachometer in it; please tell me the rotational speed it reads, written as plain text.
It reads 200 rpm
